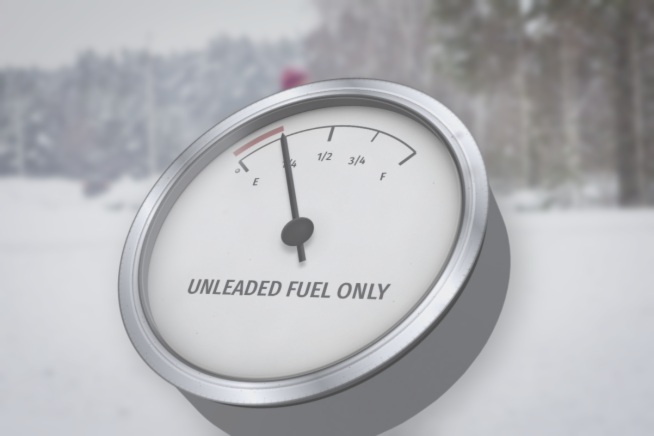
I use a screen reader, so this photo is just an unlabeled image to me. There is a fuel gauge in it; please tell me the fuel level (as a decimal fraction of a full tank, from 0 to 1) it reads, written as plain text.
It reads 0.25
